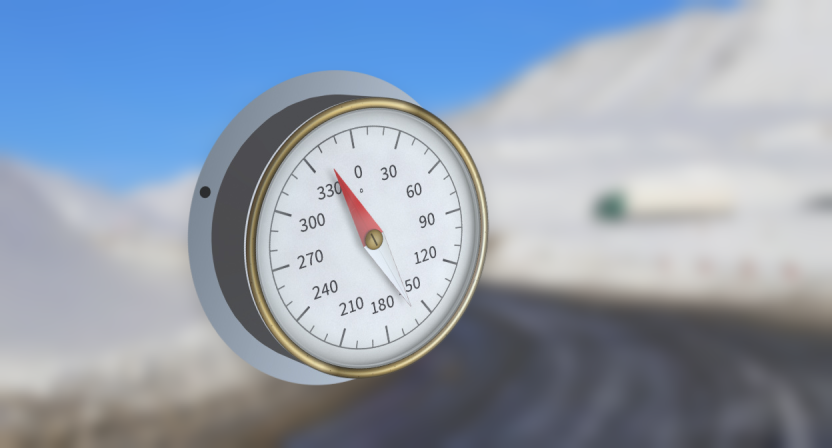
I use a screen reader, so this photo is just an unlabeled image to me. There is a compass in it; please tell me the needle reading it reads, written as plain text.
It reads 340 °
